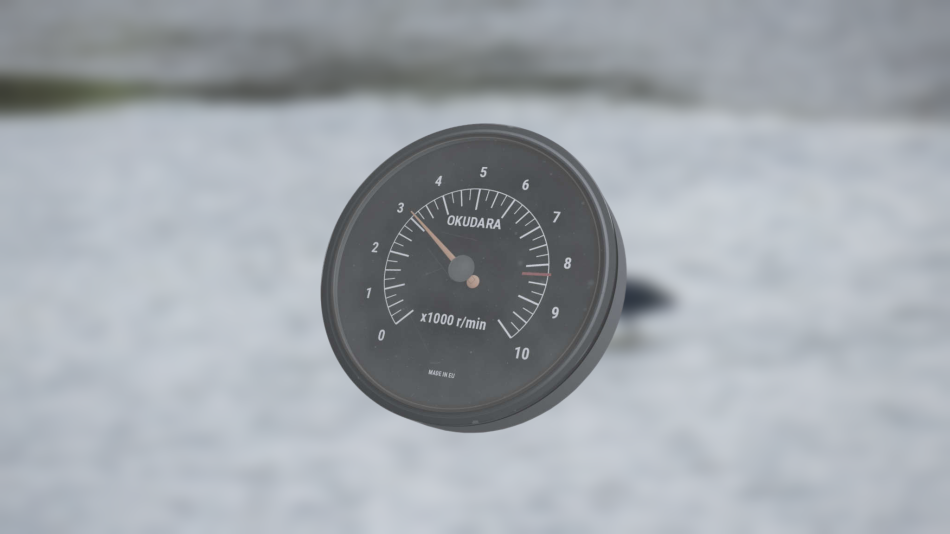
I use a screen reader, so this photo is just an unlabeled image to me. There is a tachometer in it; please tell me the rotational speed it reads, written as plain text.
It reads 3125 rpm
